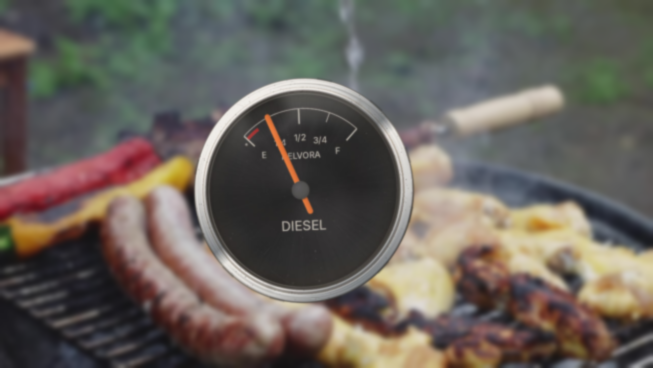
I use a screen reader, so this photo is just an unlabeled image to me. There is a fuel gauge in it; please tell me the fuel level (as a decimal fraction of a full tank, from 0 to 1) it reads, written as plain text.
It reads 0.25
